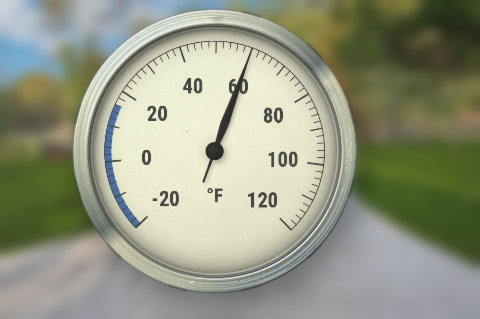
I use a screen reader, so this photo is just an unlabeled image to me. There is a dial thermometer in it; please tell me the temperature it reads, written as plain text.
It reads 60 °F
